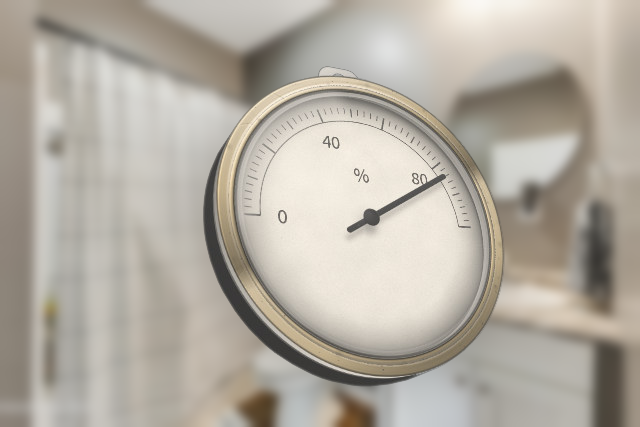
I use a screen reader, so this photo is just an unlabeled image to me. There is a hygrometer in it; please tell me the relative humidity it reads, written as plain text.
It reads 84 %
